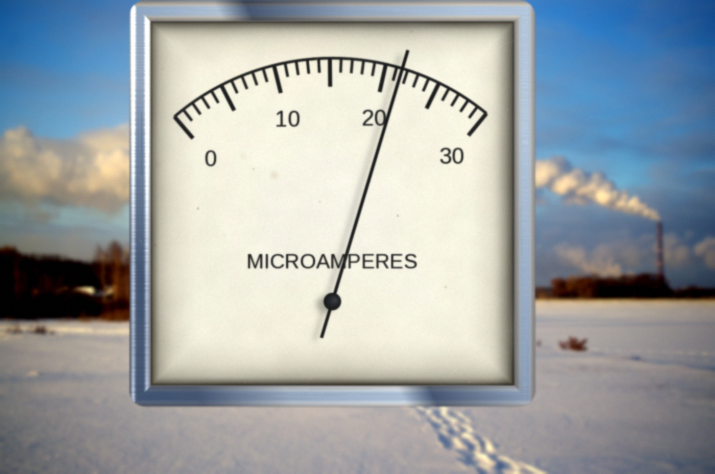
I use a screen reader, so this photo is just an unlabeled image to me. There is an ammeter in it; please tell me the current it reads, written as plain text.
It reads 21.5 µA
